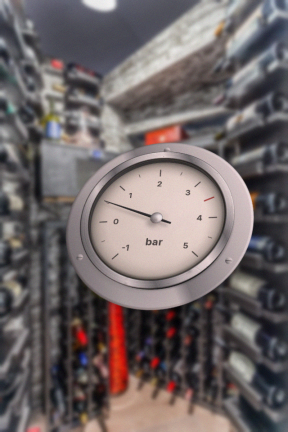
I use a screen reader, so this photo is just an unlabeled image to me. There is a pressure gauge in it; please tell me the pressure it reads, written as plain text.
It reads 0.5 bar
